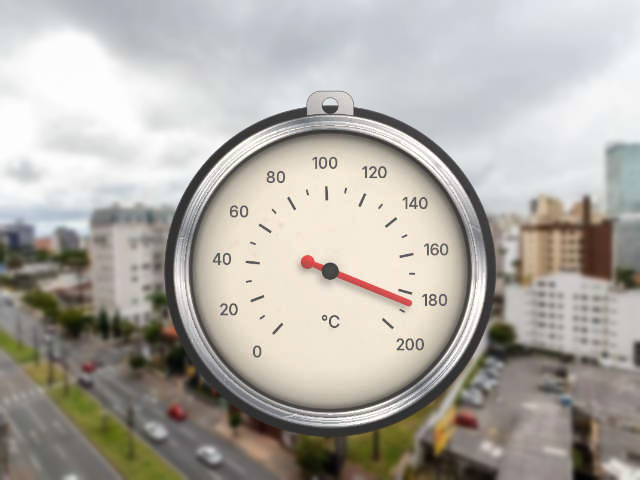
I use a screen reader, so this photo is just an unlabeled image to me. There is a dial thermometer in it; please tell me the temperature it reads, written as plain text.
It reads 185 °C
